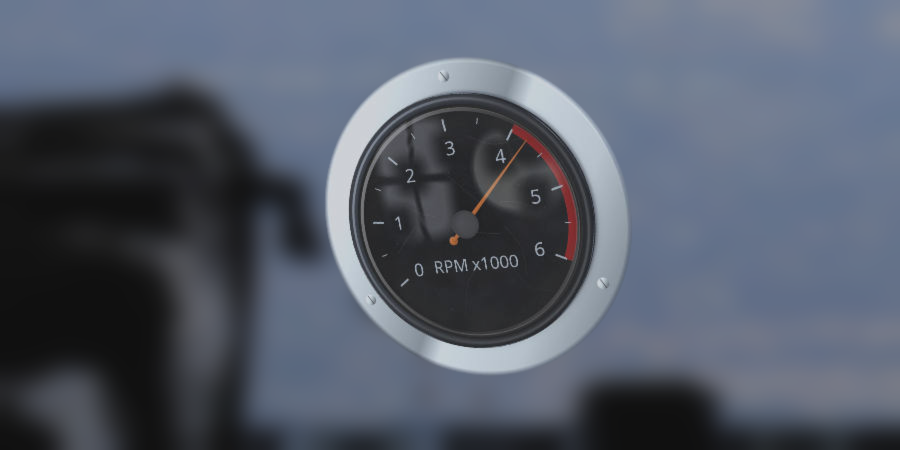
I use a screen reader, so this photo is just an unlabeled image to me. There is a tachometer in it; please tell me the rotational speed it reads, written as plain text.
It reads 4250 rpm
